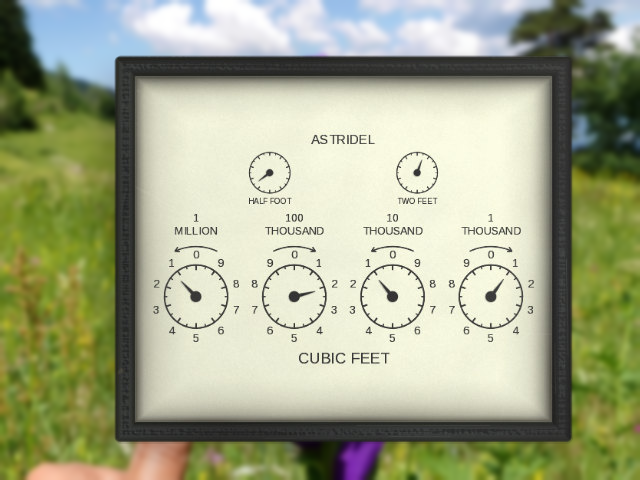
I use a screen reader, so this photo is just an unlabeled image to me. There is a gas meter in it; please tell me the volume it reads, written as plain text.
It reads 121100 ft³
